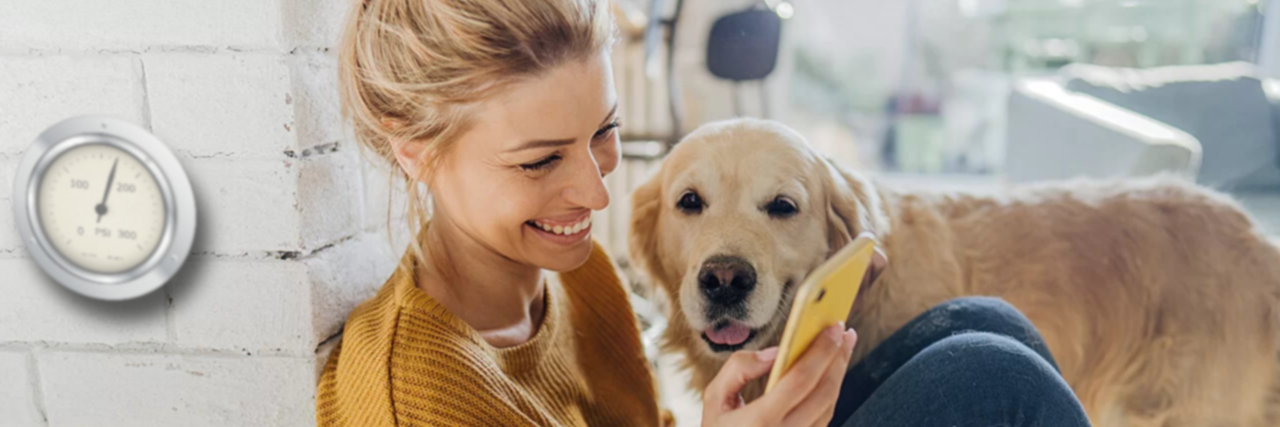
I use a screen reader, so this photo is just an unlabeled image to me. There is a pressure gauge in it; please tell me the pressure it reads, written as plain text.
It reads 170 psi
